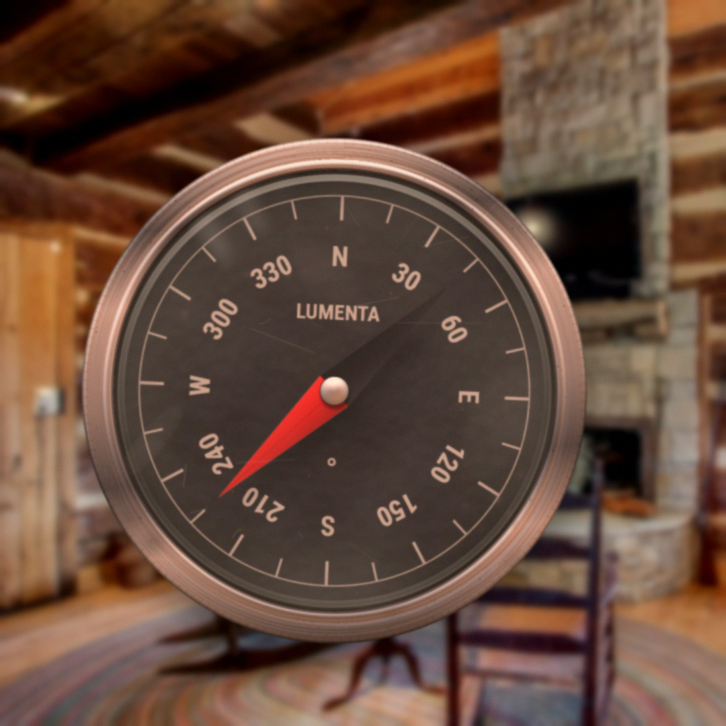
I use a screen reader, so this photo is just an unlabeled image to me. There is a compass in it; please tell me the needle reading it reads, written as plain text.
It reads 225 °
